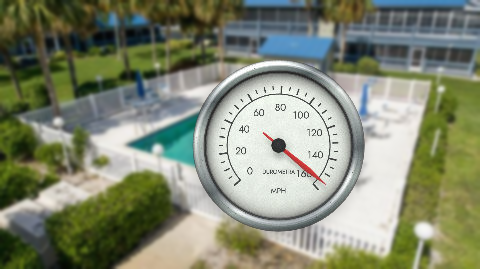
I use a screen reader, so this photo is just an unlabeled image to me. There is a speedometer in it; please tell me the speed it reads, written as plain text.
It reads 155 mph
